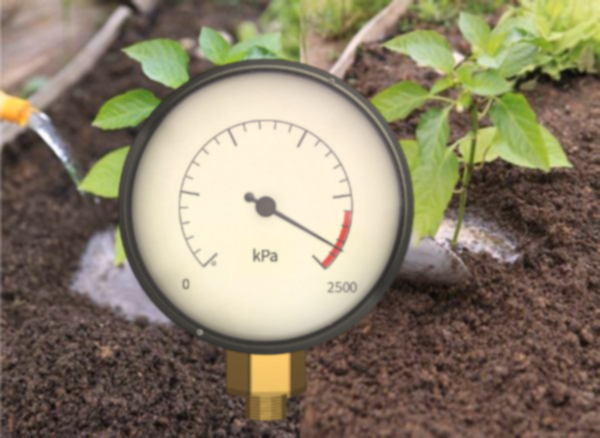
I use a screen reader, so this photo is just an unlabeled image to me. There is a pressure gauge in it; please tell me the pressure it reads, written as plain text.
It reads 2350 kPa
